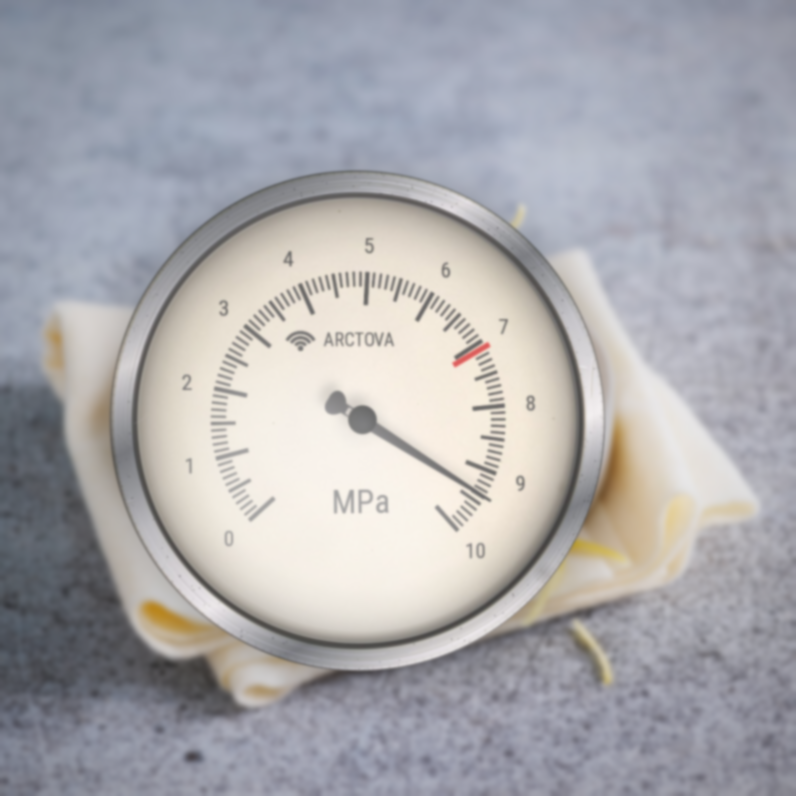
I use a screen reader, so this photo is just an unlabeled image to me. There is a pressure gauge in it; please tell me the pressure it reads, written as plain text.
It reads 9.4 MPa
